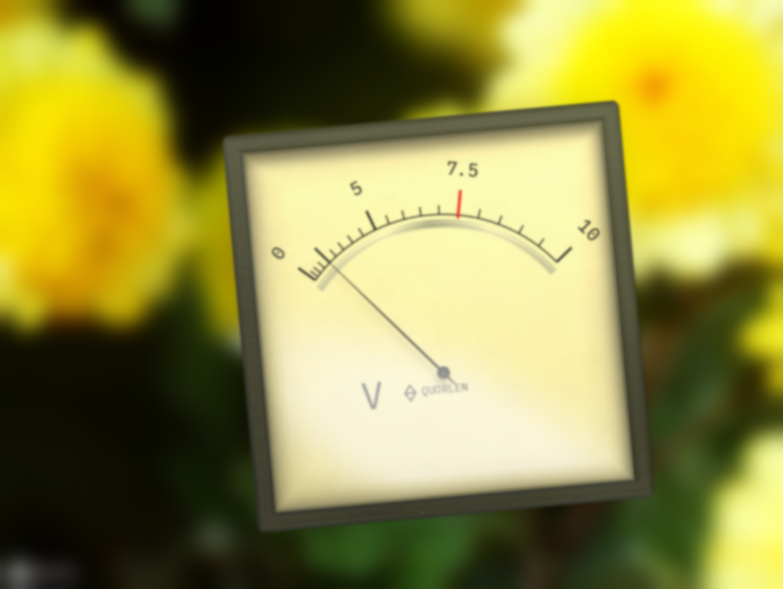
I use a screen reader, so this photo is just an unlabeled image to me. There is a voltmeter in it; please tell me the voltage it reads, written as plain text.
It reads 2.5 V
